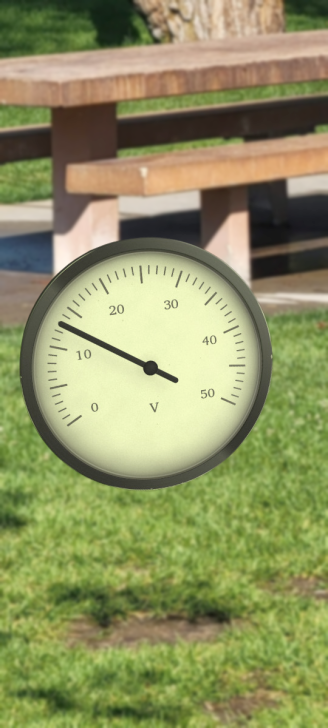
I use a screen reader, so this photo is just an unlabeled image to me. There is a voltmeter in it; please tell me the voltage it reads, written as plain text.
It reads 13 V
